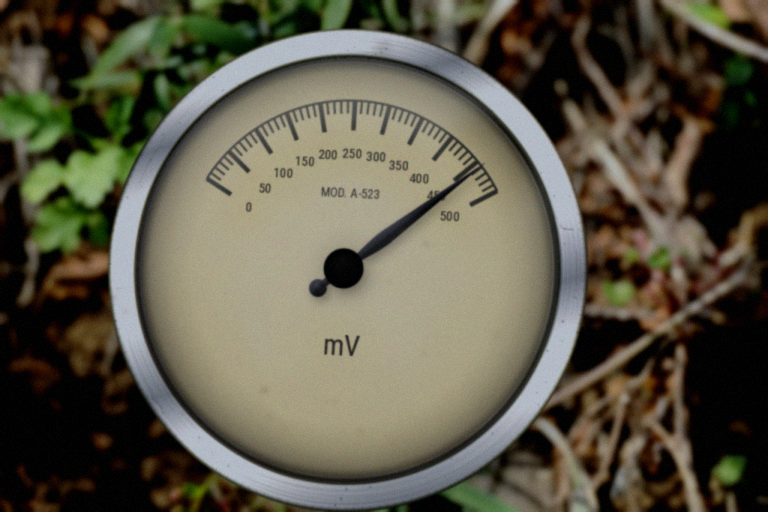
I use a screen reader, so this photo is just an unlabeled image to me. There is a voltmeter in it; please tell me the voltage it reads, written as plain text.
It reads 460 mV
